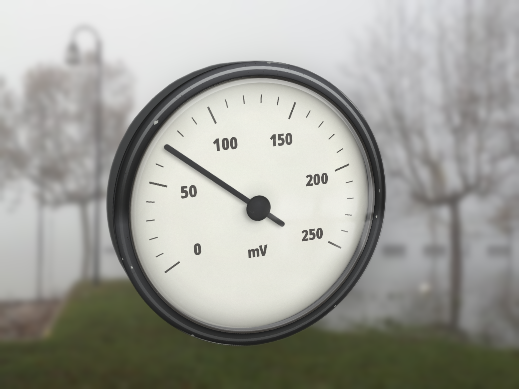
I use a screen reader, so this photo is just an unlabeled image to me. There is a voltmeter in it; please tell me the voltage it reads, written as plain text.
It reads 70 mV
